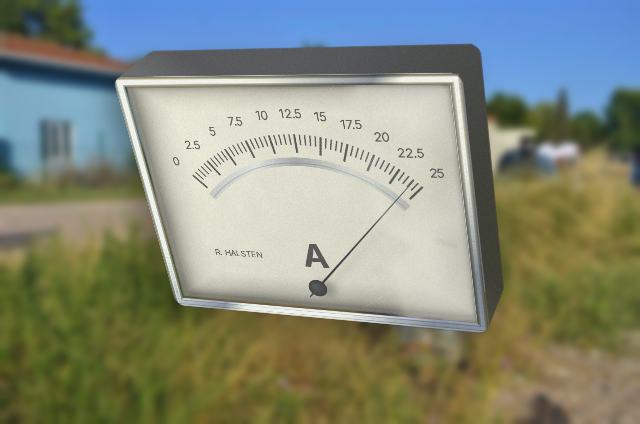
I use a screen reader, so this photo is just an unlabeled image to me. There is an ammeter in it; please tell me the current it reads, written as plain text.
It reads 24 A
